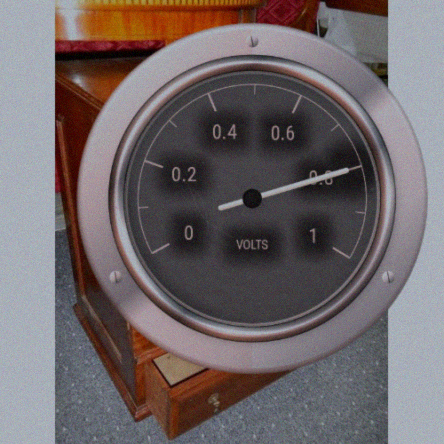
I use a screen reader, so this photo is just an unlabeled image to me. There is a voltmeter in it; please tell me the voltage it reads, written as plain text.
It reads 0.8 V
